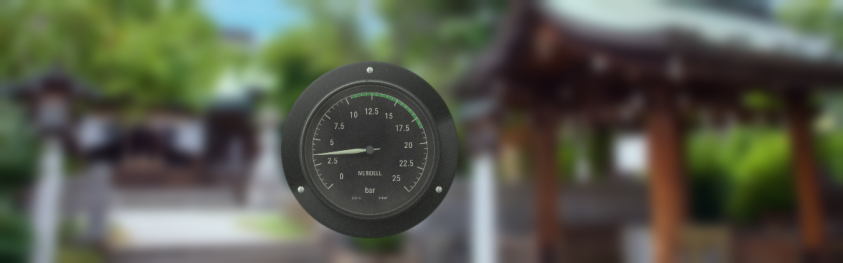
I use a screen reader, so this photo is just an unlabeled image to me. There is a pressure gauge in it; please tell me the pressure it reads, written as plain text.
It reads 3.5 bar
